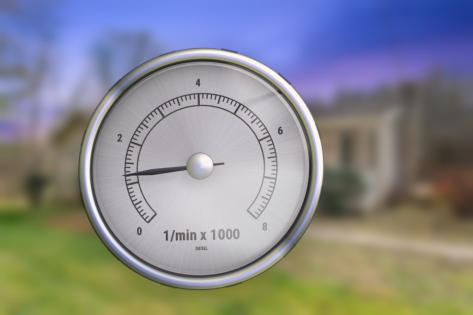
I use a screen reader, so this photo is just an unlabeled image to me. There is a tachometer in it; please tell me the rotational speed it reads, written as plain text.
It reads 1200 rpm
